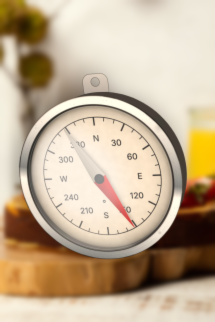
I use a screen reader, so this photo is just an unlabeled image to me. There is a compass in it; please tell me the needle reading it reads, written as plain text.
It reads 150 °
